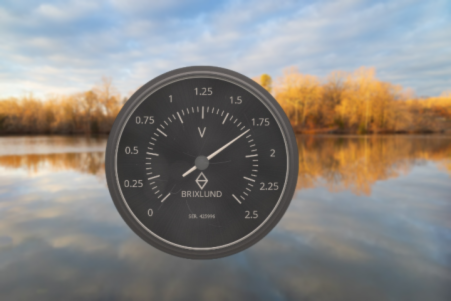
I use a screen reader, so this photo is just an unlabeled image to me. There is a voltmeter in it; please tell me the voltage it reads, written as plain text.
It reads 1.75 V
